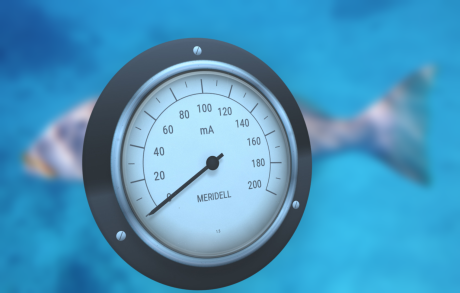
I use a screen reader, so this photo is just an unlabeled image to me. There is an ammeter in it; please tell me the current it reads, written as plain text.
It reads 0 mA
